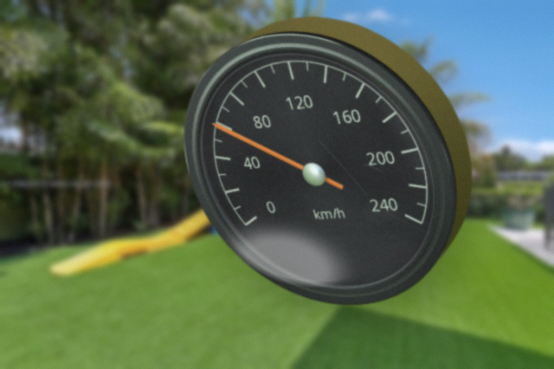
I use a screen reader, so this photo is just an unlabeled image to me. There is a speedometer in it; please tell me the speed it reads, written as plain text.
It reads 60 km/h
